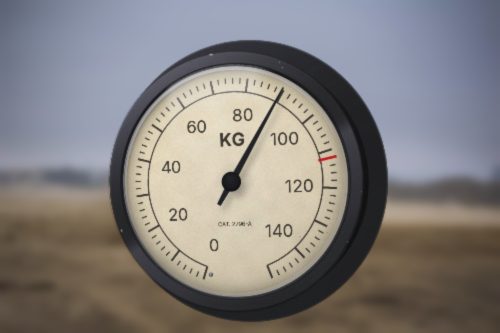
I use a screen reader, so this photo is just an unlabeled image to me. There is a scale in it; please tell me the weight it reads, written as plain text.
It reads 90 kg
